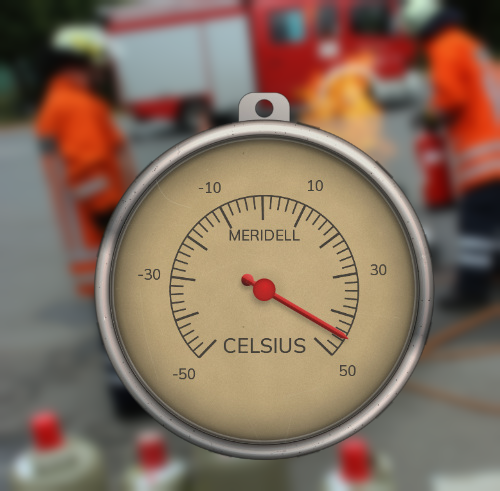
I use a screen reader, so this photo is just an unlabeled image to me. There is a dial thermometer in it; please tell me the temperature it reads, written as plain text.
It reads 45 °C
